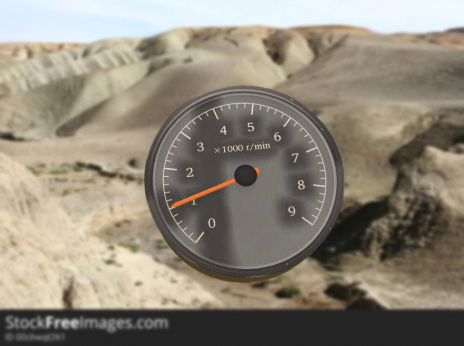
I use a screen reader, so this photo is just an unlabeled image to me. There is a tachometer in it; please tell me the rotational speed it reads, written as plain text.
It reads 1000 rpm
